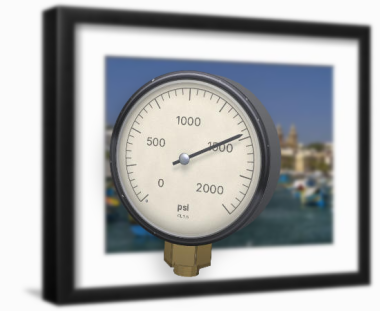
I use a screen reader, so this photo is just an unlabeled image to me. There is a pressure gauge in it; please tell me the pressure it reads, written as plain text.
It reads 1475 psi
